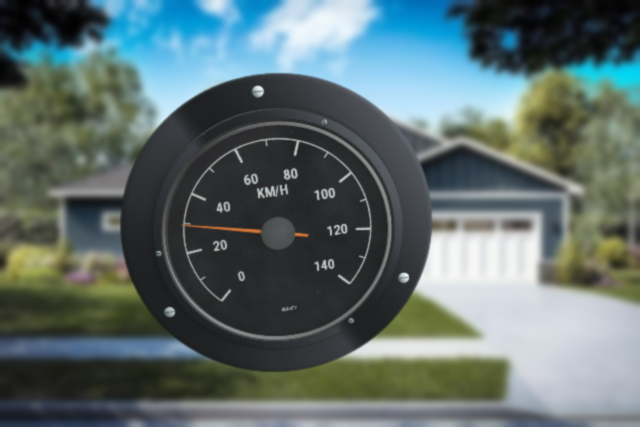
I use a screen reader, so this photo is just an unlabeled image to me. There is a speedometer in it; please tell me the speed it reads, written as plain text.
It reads 30 km/h
